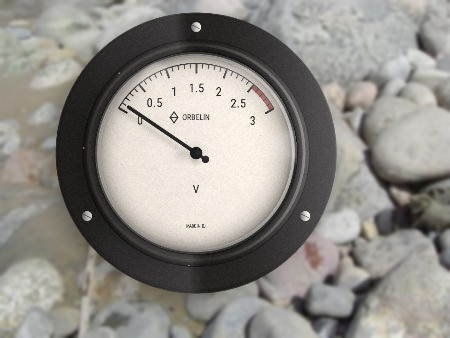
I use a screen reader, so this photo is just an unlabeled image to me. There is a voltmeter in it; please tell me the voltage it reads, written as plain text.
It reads 0.1 V
